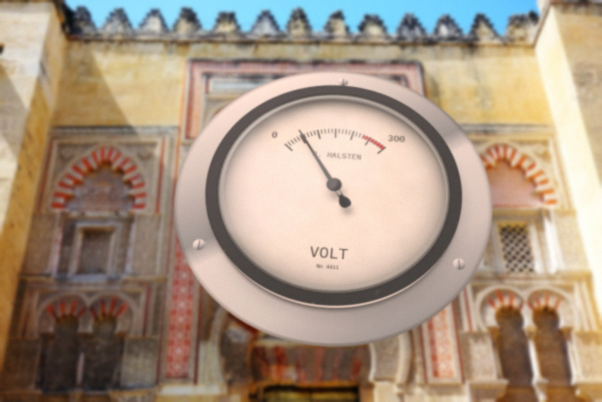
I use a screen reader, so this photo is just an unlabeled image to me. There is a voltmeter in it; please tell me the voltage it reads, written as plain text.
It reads 50 V
